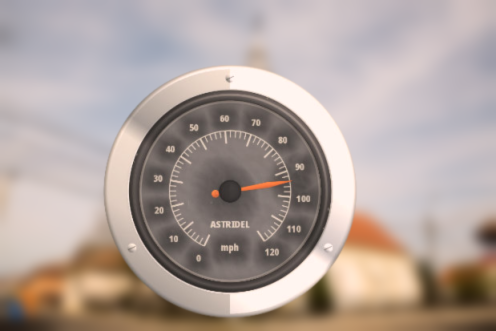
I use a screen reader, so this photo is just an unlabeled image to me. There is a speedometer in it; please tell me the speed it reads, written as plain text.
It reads 94 mph
